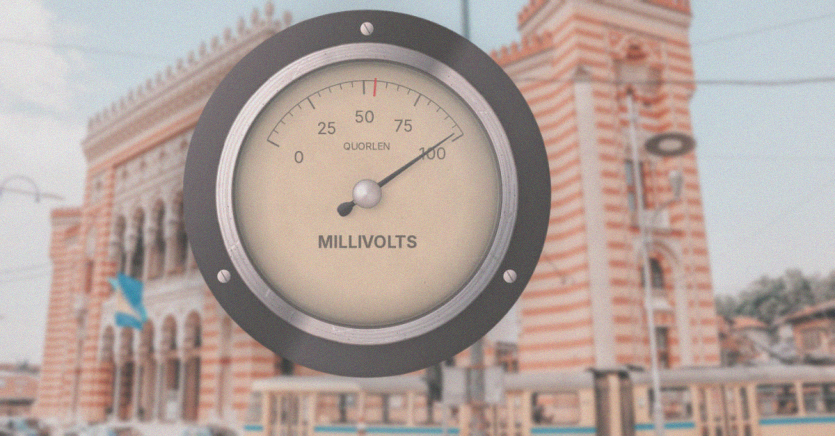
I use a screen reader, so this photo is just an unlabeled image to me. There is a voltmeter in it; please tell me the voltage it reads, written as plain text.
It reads 97.5 mV
